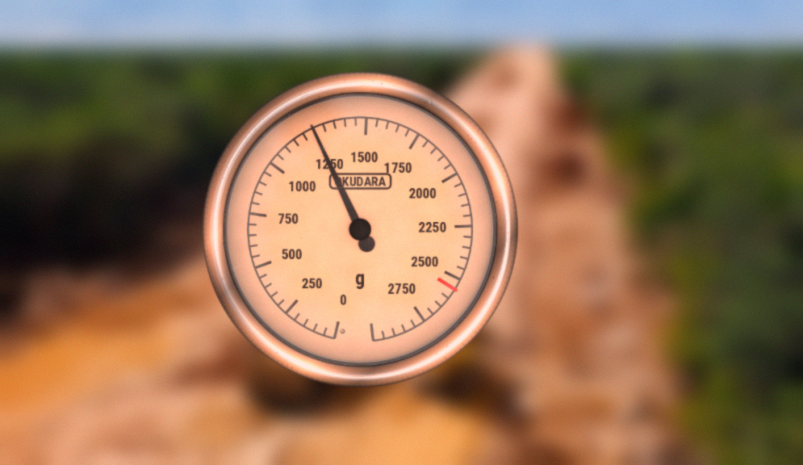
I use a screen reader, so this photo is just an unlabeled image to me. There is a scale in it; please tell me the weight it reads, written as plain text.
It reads 1250 g
